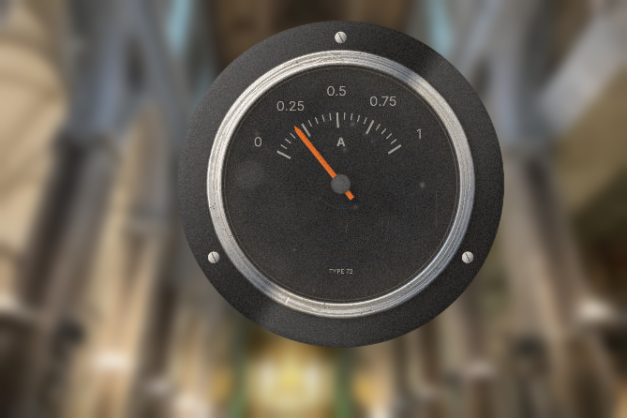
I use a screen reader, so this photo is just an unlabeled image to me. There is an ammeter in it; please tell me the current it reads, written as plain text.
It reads 0.2 A
